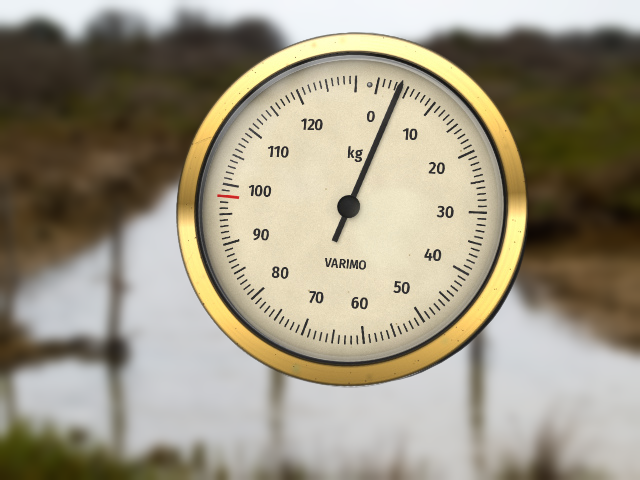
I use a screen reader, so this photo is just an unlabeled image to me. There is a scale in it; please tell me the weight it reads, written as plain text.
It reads 4 kg
